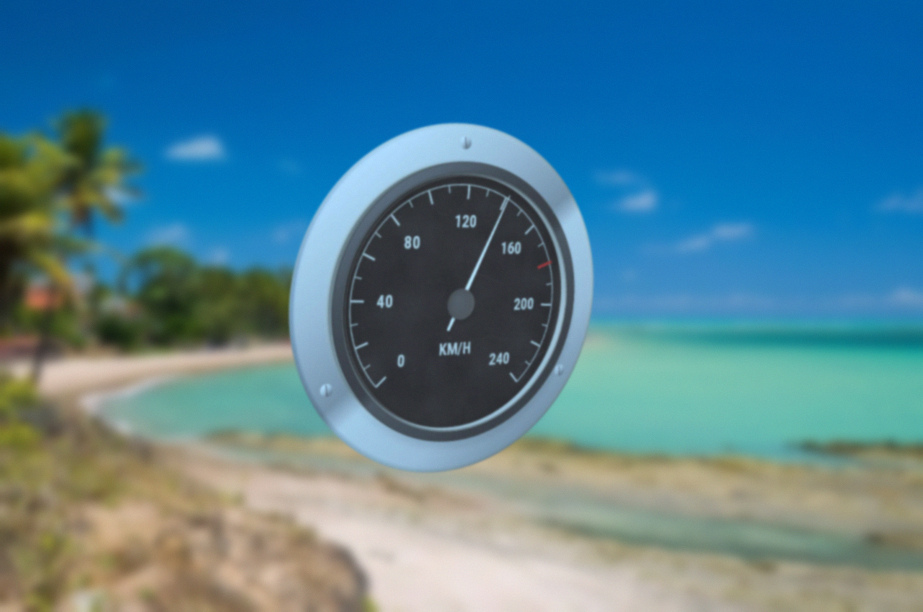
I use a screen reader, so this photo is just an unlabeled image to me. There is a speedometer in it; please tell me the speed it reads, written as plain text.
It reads 140 km/h
